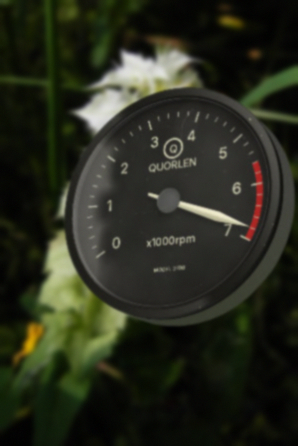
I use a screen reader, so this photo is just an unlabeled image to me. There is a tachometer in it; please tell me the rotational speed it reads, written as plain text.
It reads 6800 rpm
